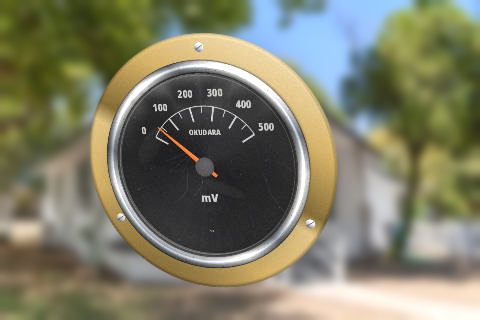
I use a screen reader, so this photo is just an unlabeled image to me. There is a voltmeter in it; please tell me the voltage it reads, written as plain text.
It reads 50 mV
